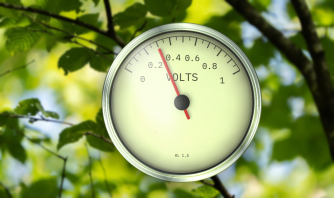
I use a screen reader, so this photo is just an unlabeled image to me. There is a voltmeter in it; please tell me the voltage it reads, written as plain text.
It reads 0.3 V
